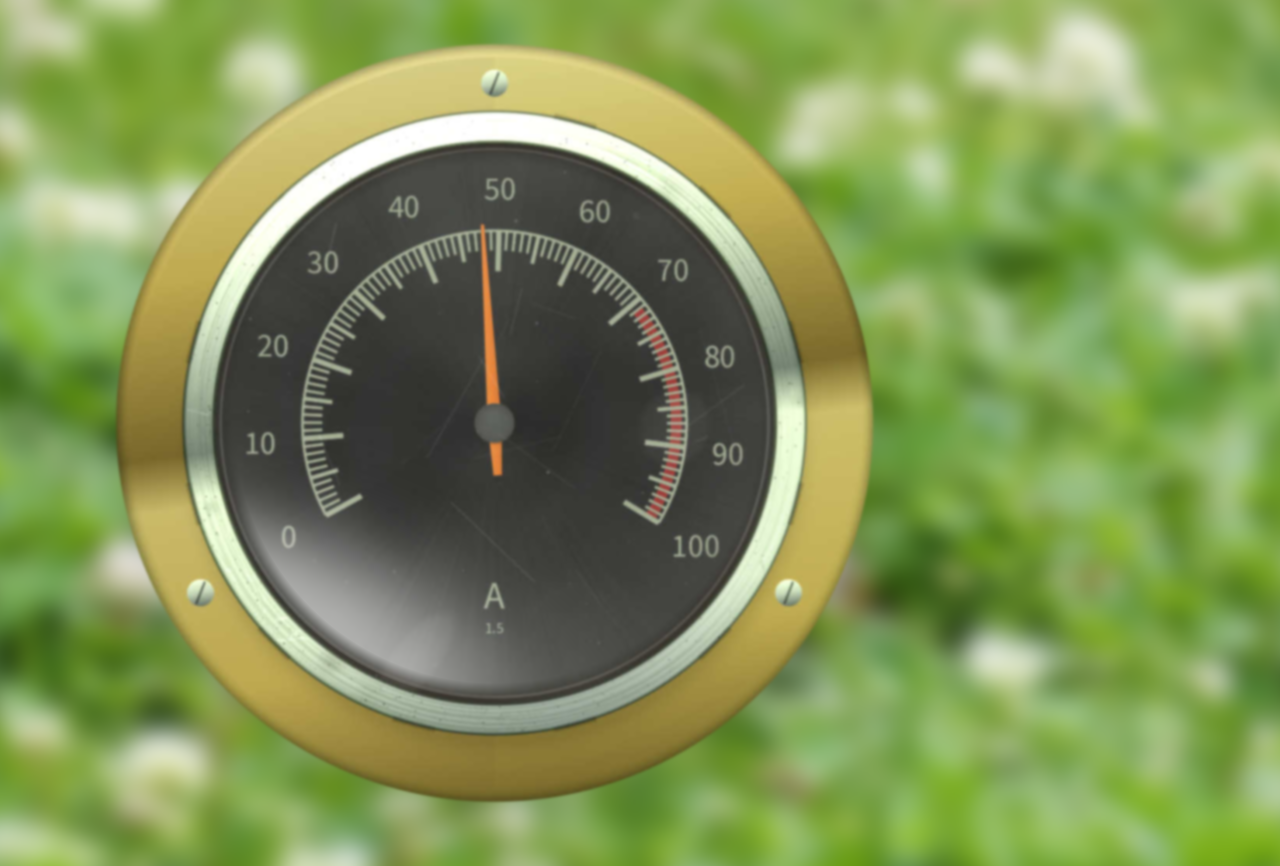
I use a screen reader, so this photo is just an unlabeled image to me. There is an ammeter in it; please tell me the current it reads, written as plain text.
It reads 48 A
